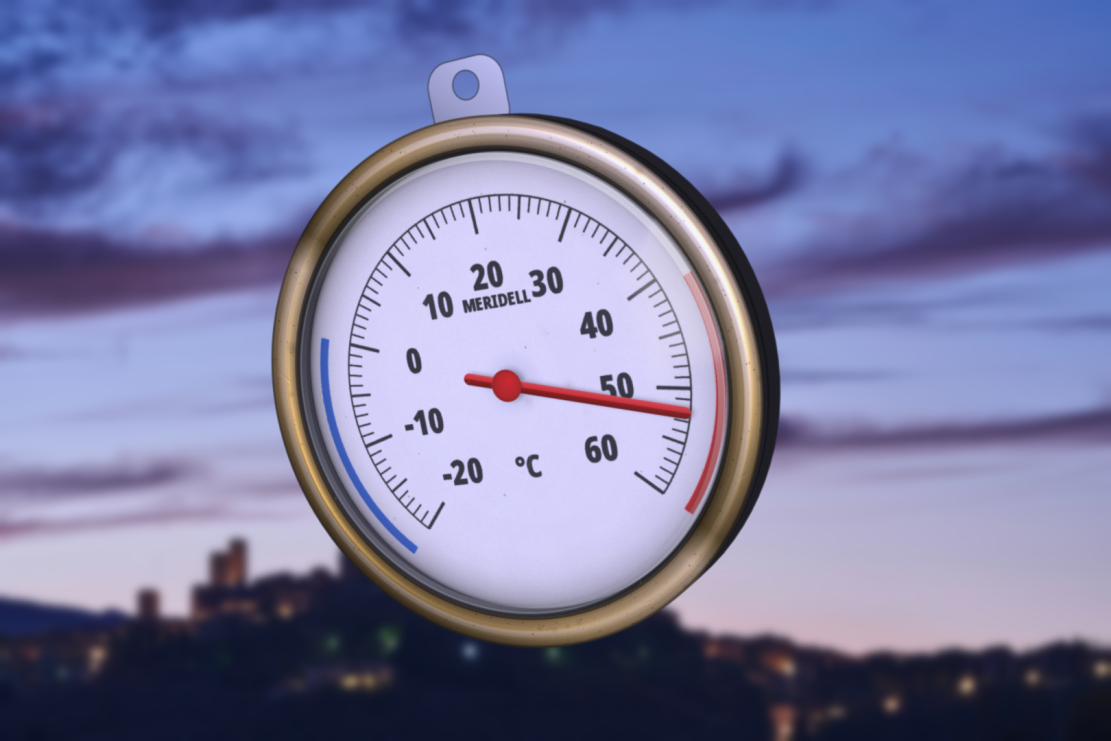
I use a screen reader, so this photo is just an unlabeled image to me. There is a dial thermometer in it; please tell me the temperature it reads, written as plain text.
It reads 52 °C
